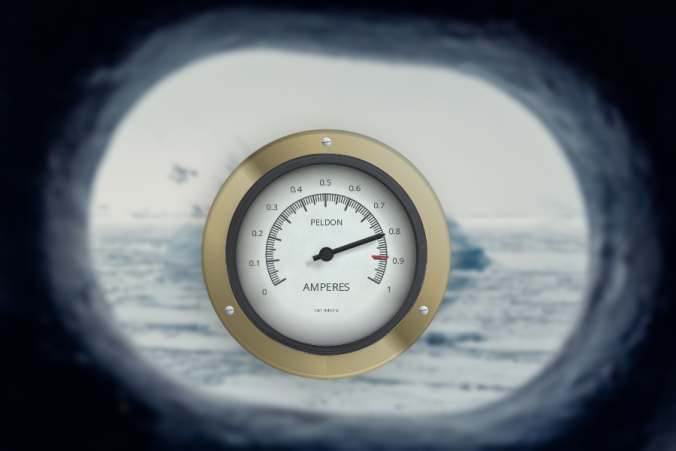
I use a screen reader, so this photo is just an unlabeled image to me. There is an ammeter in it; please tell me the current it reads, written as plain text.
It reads 0.8 A
